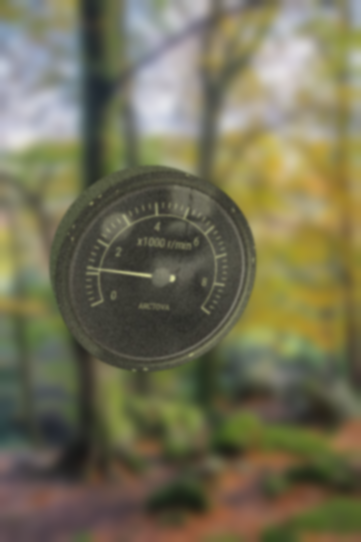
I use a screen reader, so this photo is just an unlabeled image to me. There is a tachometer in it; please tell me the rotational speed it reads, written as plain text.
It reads 1200 rpm
